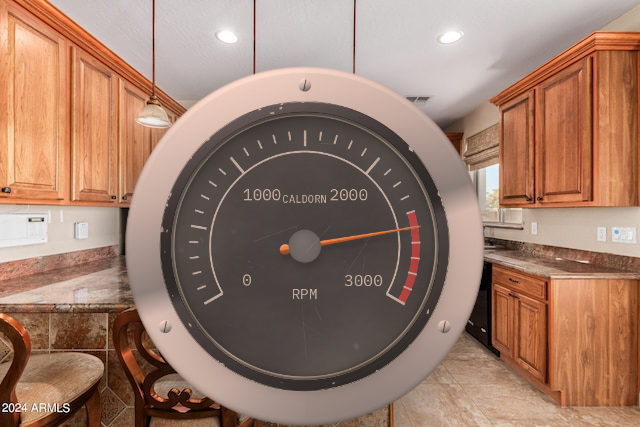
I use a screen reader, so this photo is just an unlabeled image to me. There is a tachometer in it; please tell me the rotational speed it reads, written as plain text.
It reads 2500 rpm
